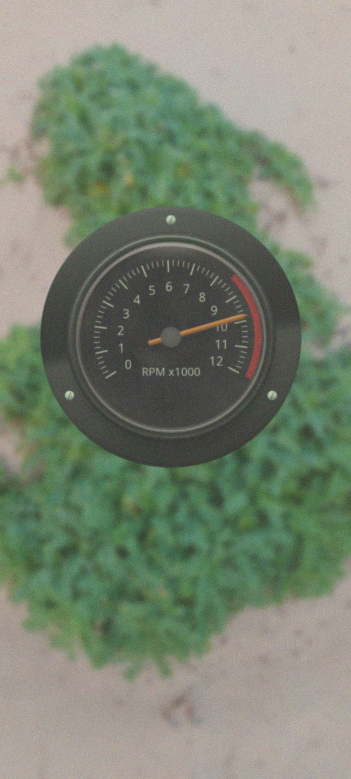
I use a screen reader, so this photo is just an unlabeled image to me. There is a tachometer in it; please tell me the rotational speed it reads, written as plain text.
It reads 9800 rpm
